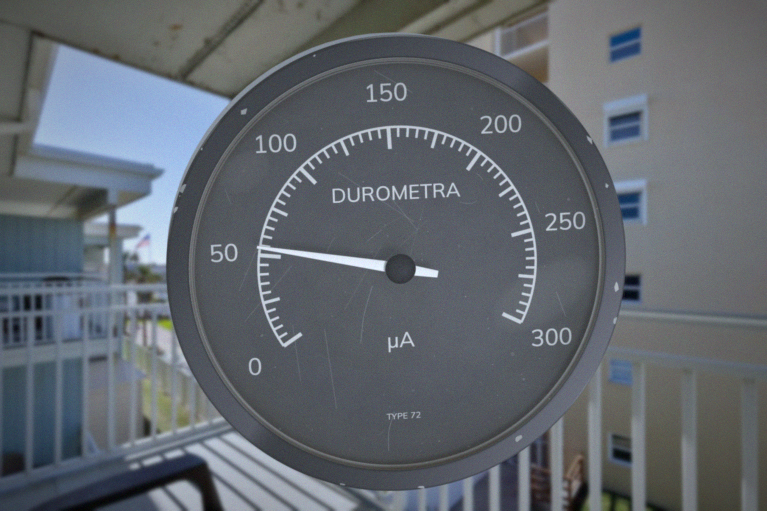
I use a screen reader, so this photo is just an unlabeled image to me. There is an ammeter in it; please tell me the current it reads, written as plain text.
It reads 55 µA
